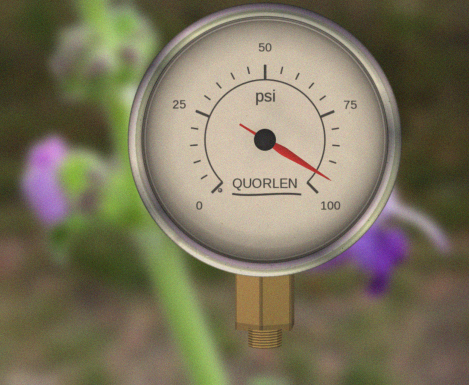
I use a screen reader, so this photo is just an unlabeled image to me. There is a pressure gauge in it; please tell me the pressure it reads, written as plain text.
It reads 95 psi
